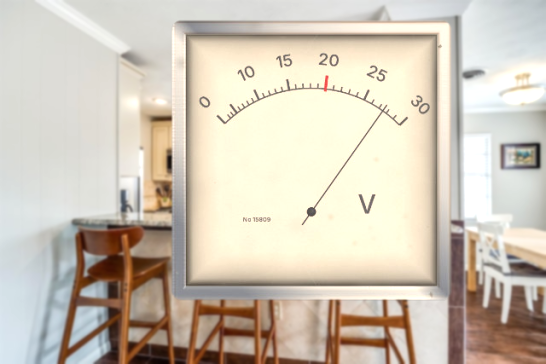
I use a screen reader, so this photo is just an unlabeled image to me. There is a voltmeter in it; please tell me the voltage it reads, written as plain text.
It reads 27.5 V
